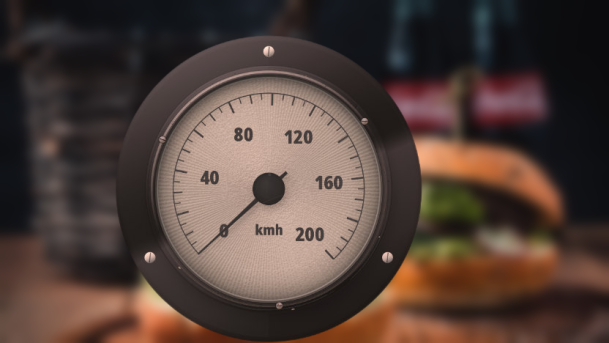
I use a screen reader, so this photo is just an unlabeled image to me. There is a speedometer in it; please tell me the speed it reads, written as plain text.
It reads 0 km/h
